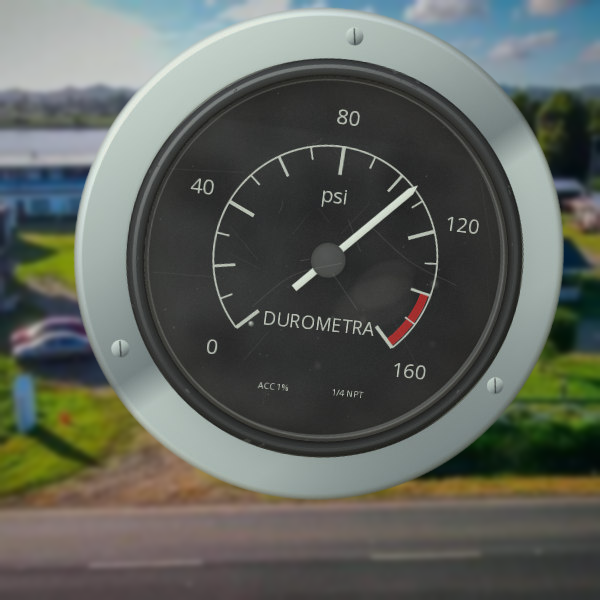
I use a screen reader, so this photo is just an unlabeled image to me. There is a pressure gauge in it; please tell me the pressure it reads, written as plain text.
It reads 105 psi
